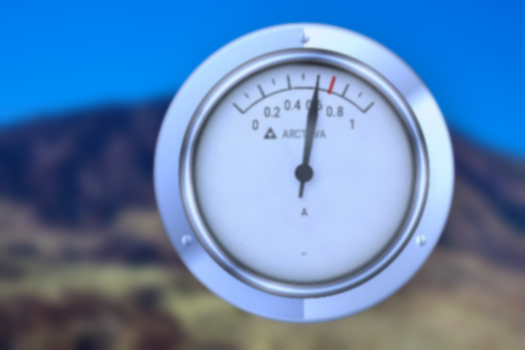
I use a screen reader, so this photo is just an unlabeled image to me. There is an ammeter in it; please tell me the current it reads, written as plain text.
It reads 0.6 A
